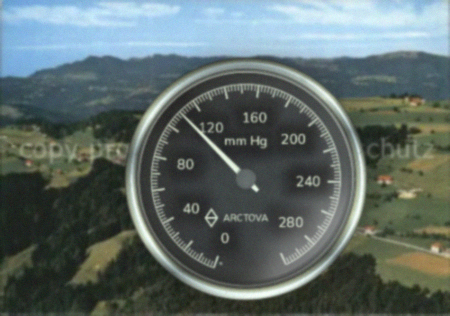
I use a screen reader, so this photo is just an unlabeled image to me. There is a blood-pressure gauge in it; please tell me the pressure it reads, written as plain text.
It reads 110 mmHg
